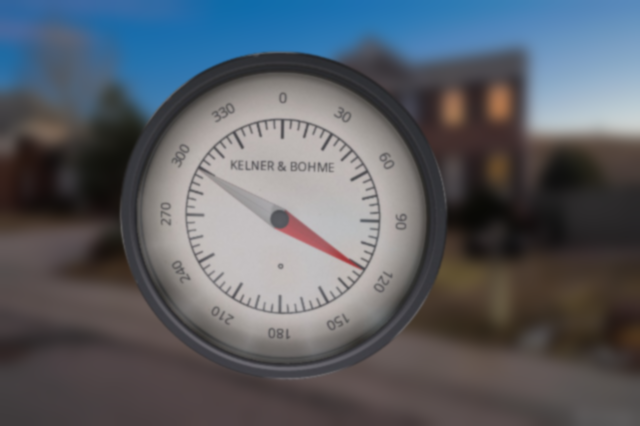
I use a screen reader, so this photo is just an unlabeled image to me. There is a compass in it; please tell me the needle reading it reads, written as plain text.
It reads 120 °
